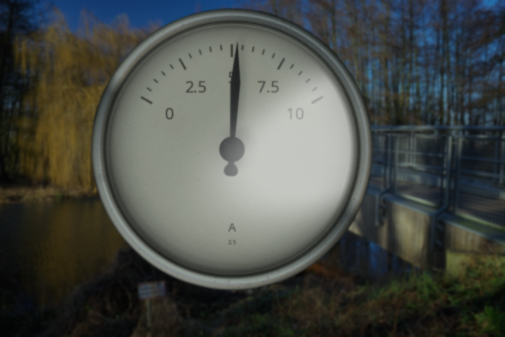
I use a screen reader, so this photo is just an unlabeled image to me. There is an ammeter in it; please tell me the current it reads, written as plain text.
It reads 5.25 A
